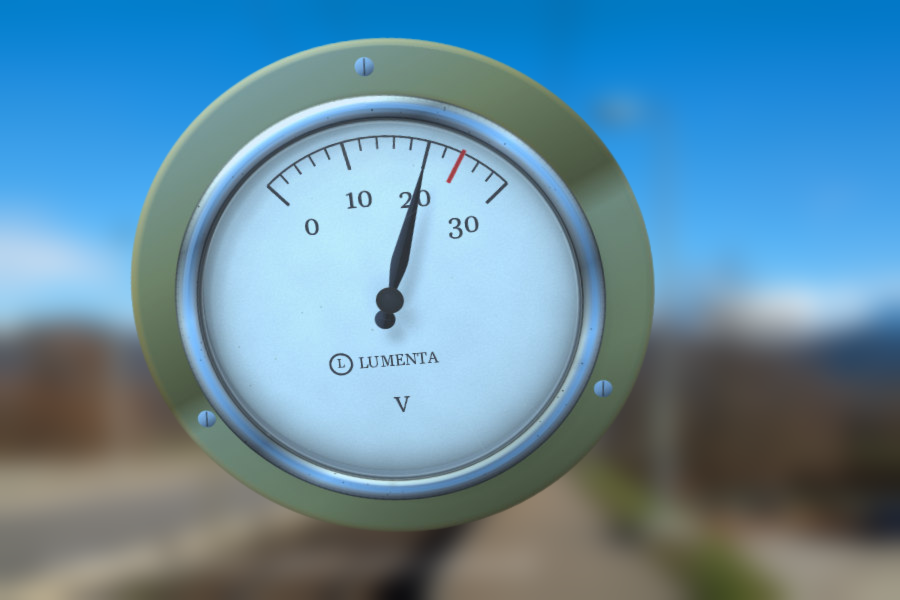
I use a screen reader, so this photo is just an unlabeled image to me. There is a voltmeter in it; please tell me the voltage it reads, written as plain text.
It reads 20 V
